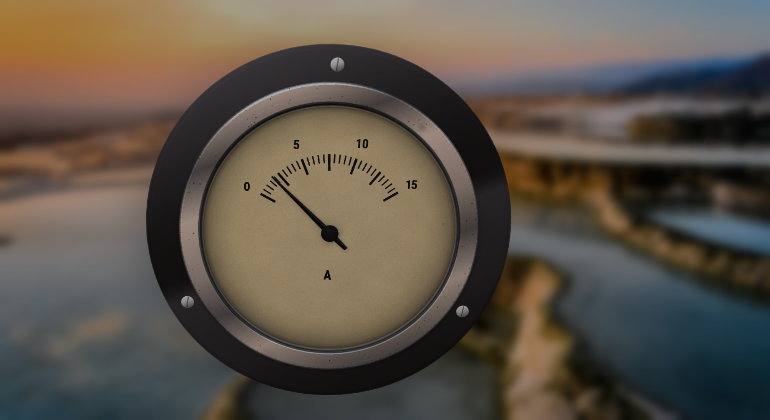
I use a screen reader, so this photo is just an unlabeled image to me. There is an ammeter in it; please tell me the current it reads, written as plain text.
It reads 2 A
